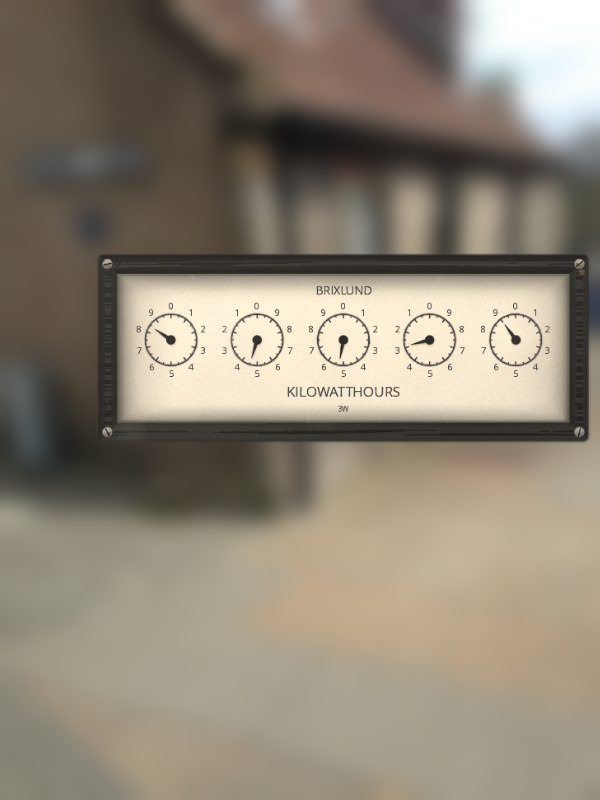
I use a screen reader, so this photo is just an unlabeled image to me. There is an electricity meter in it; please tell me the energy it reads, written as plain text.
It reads 84529 kWh
